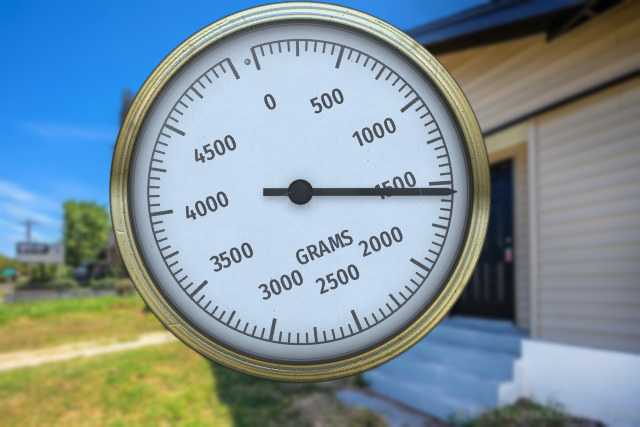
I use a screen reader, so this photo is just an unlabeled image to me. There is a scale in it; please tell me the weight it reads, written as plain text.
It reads 1550 g
